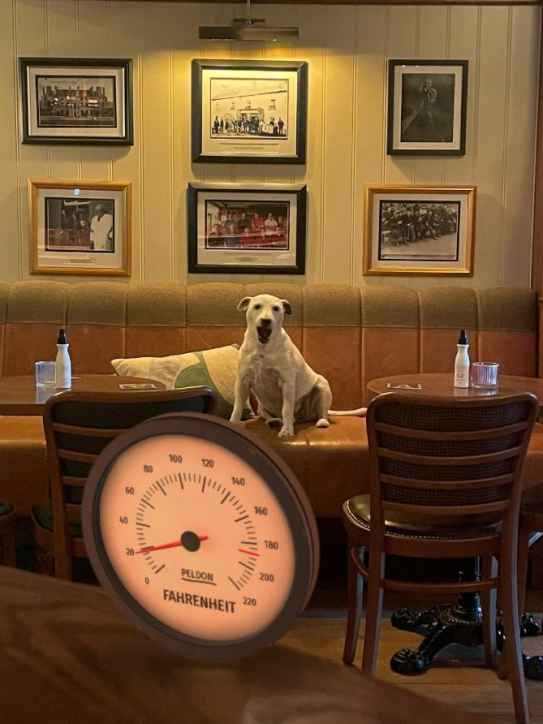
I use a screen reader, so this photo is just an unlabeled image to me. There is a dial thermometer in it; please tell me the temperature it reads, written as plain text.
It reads 20 °F
